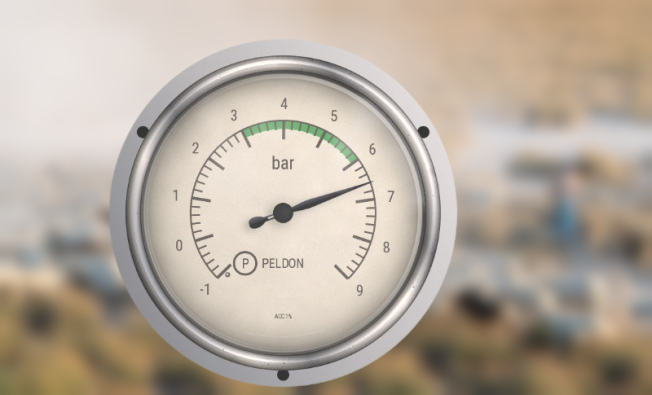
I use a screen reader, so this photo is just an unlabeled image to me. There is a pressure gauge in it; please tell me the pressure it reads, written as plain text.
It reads 6.6 bar
